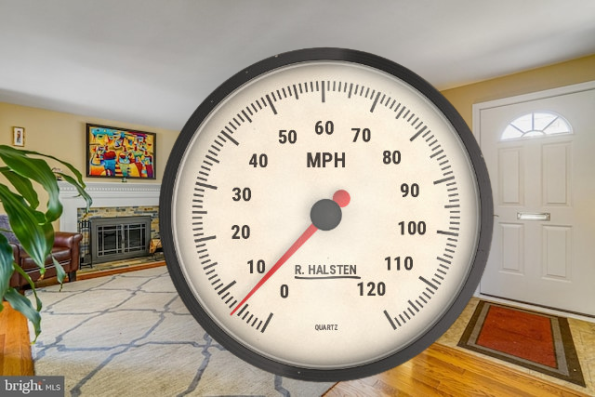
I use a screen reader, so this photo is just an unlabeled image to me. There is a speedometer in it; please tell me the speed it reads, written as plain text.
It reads 6 mph
